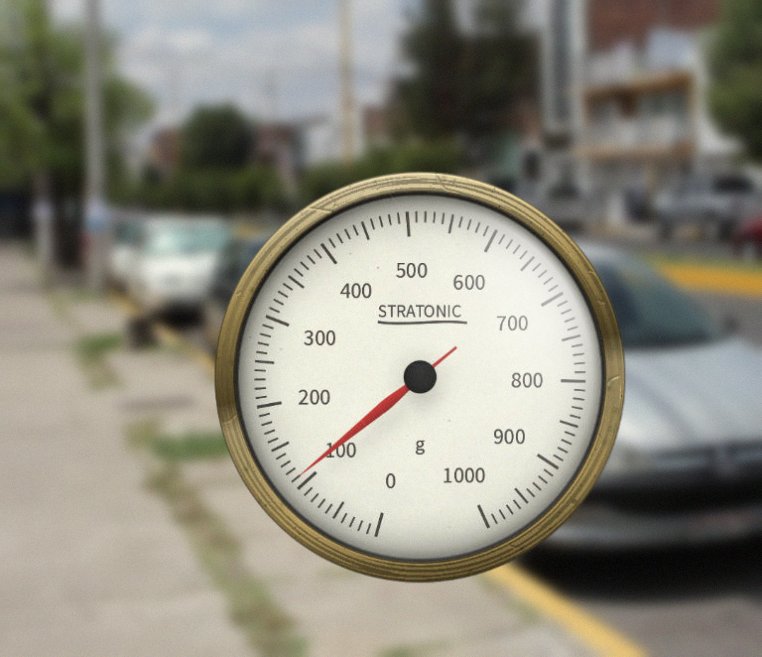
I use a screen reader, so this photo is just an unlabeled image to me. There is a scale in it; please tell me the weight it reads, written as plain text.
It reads 110 g
